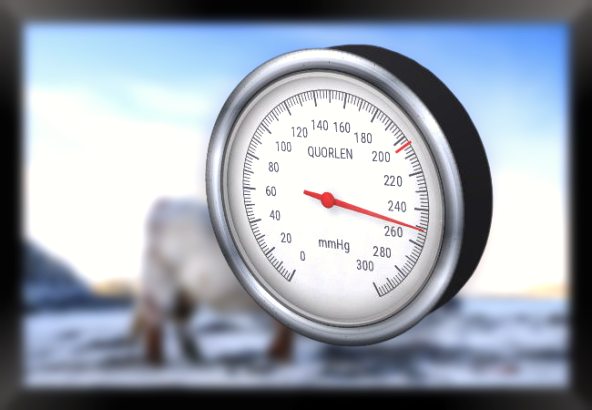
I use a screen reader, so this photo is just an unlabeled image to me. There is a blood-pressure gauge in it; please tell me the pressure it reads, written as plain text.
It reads 250 mmHg
